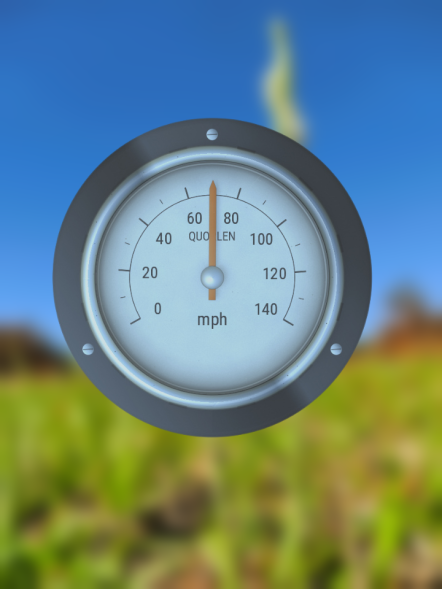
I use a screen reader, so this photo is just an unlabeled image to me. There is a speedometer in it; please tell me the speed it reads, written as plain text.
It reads 70 mph
